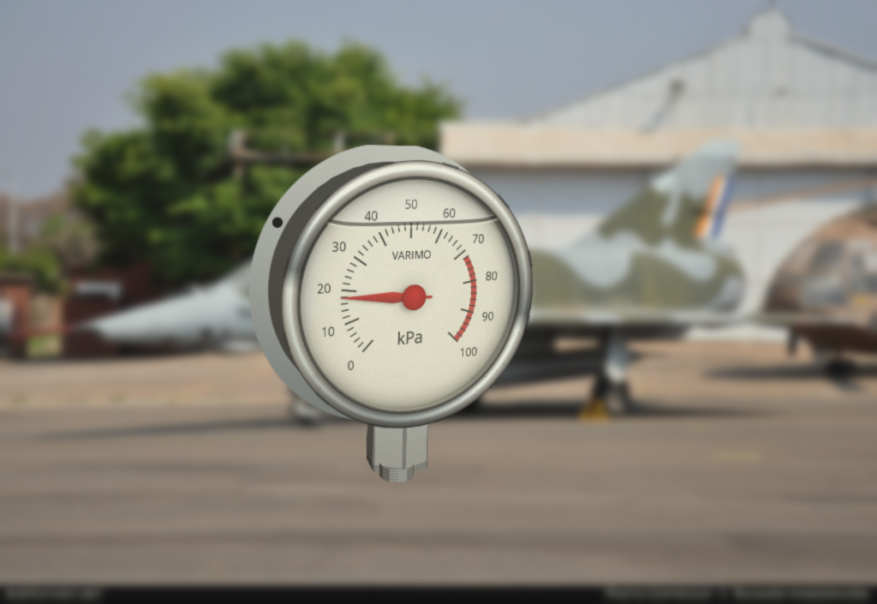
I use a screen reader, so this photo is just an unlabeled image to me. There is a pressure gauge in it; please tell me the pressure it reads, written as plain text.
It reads 18 kPa
